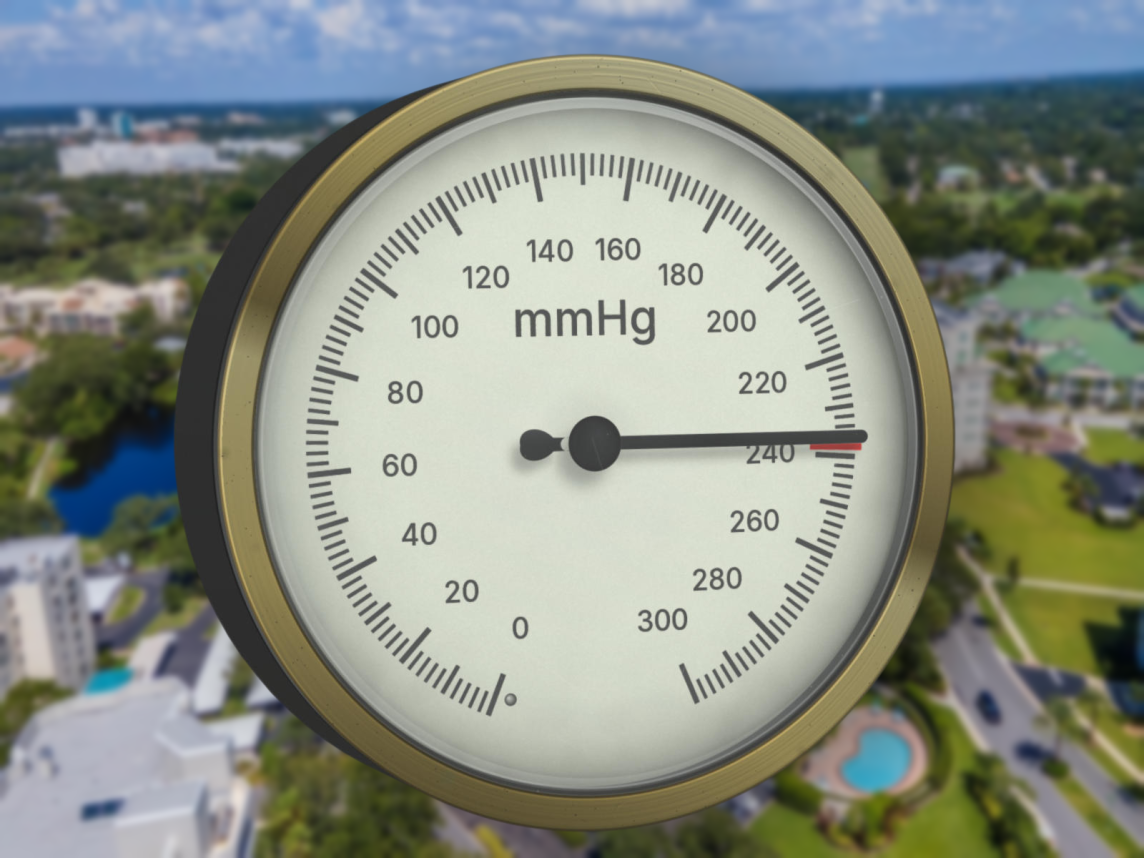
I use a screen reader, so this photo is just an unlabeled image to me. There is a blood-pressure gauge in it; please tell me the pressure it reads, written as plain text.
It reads 236 mmHg
